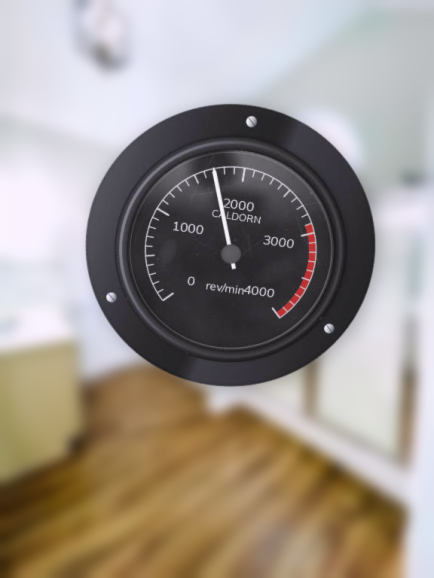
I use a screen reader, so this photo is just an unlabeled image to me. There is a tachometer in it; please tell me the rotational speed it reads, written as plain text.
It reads 1700 rpm
